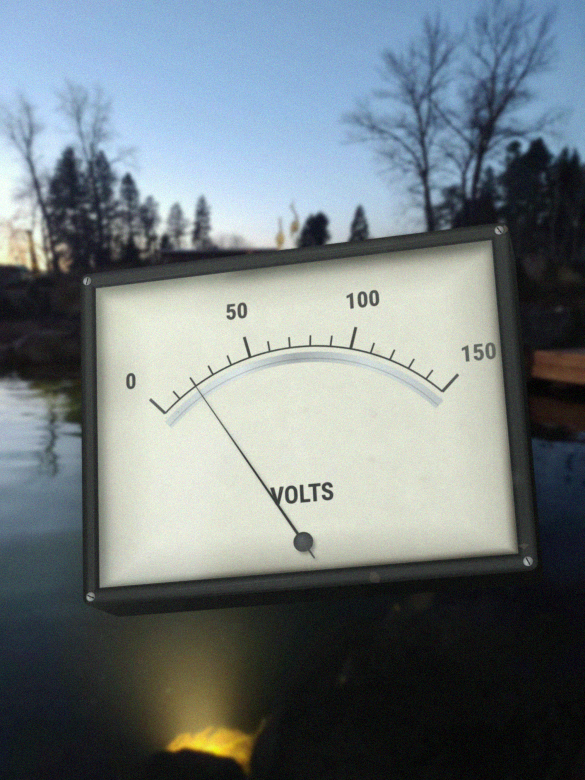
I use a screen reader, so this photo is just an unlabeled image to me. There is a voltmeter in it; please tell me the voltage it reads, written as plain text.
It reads 20 V
